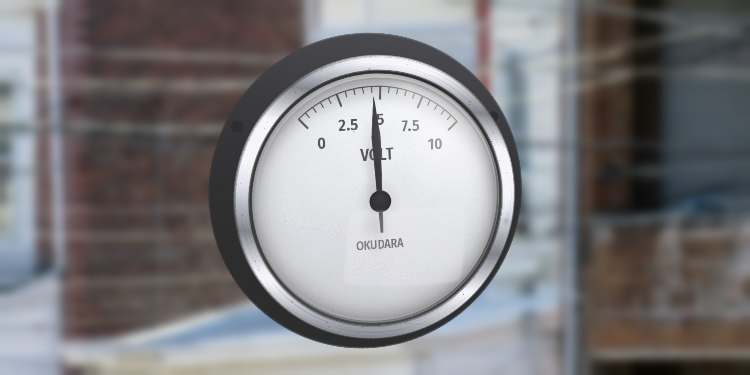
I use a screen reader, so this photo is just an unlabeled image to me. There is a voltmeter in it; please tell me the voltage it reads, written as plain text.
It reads 4.5 V
